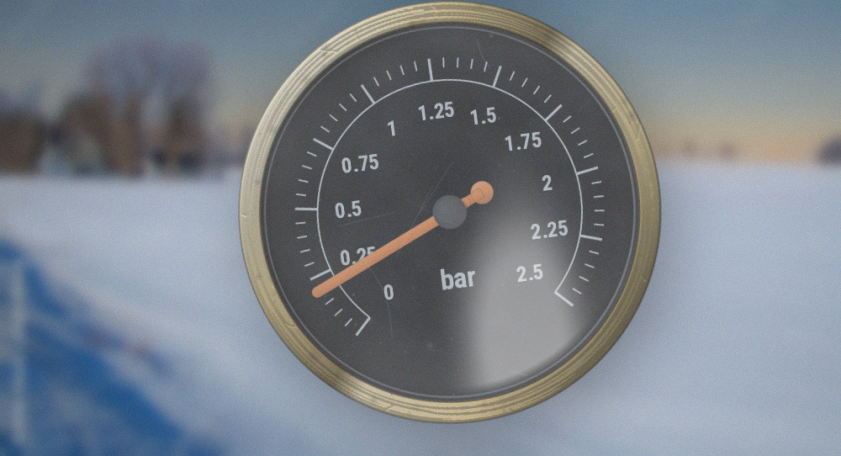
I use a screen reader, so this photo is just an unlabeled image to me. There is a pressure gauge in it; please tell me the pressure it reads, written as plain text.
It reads 0.2 bar
